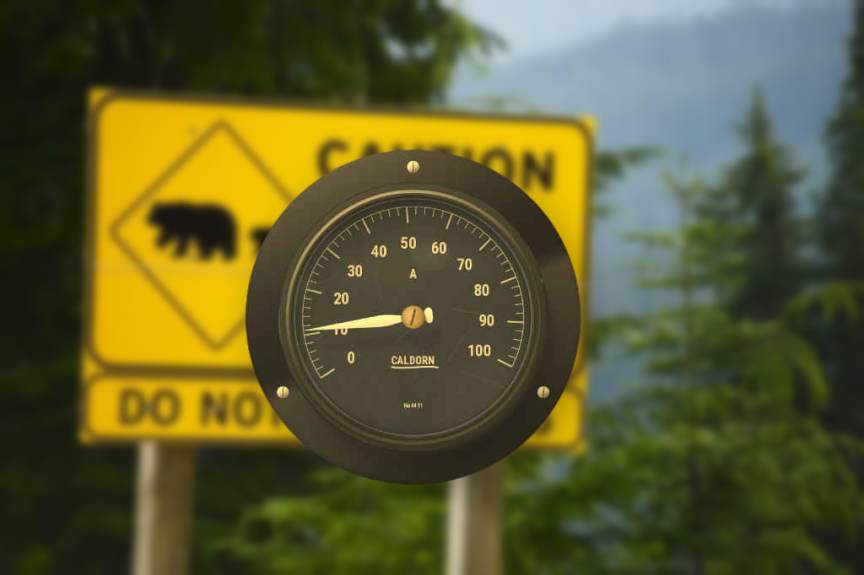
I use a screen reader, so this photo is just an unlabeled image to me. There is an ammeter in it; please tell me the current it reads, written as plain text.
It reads 11 A
